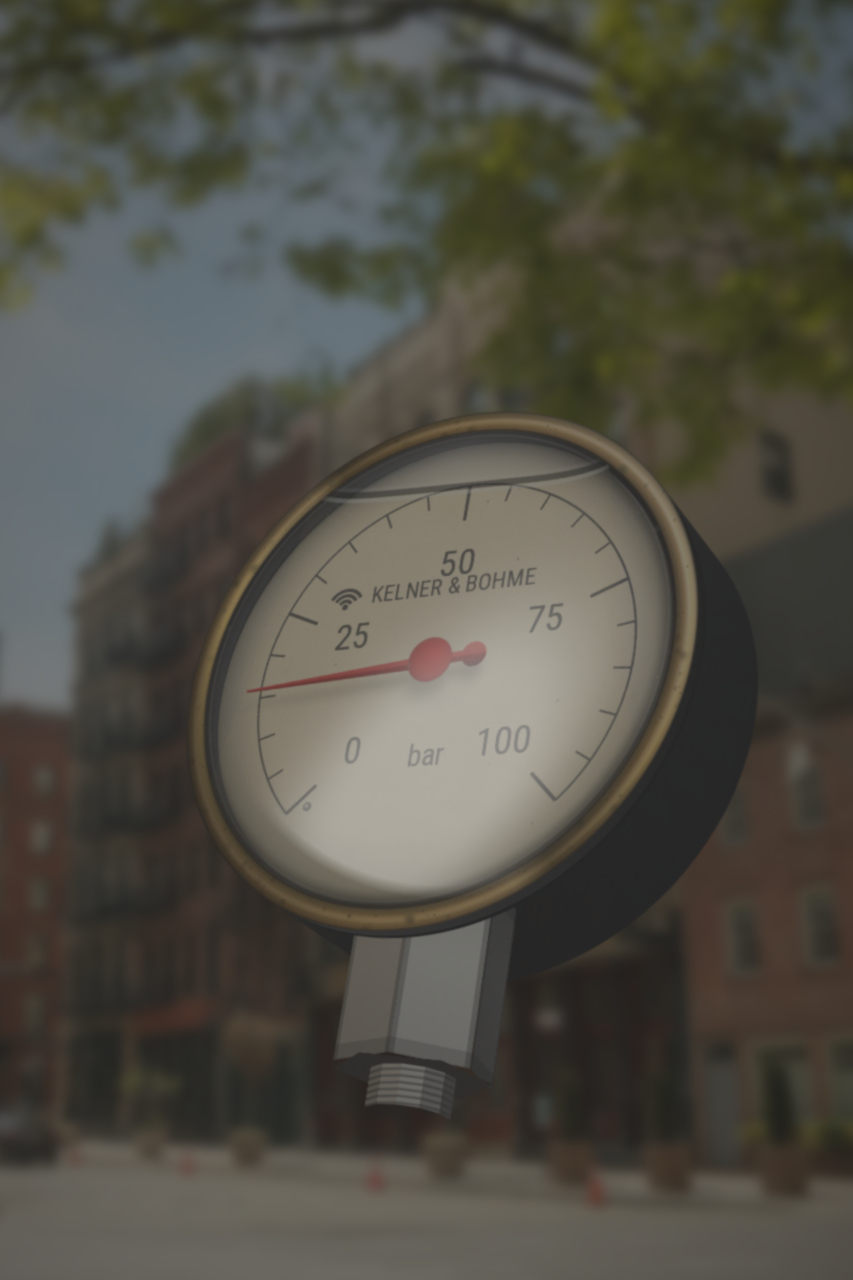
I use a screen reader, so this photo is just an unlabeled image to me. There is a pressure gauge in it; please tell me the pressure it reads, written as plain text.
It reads 15 bar
